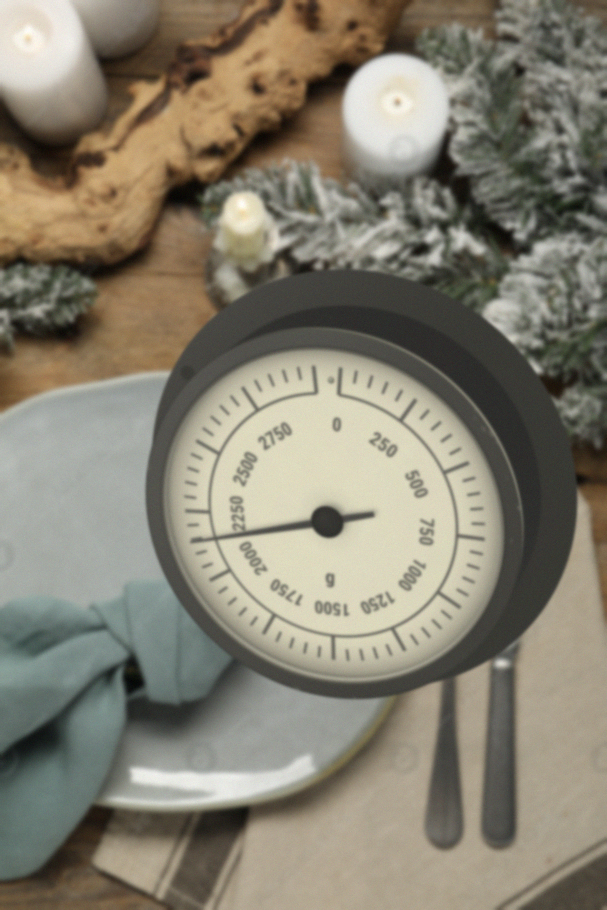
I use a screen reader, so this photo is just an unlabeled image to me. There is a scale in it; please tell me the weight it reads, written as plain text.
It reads 2150 g
